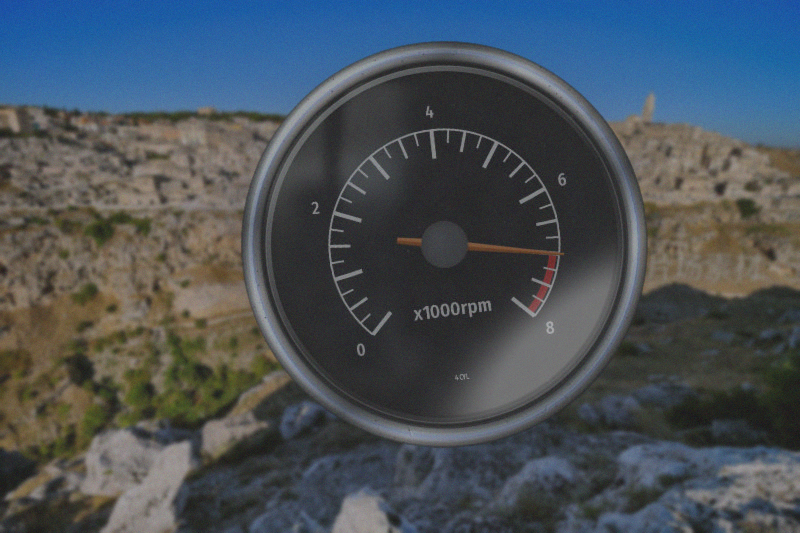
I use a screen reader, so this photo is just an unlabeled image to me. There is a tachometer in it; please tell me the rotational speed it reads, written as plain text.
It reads 7000 rpm
